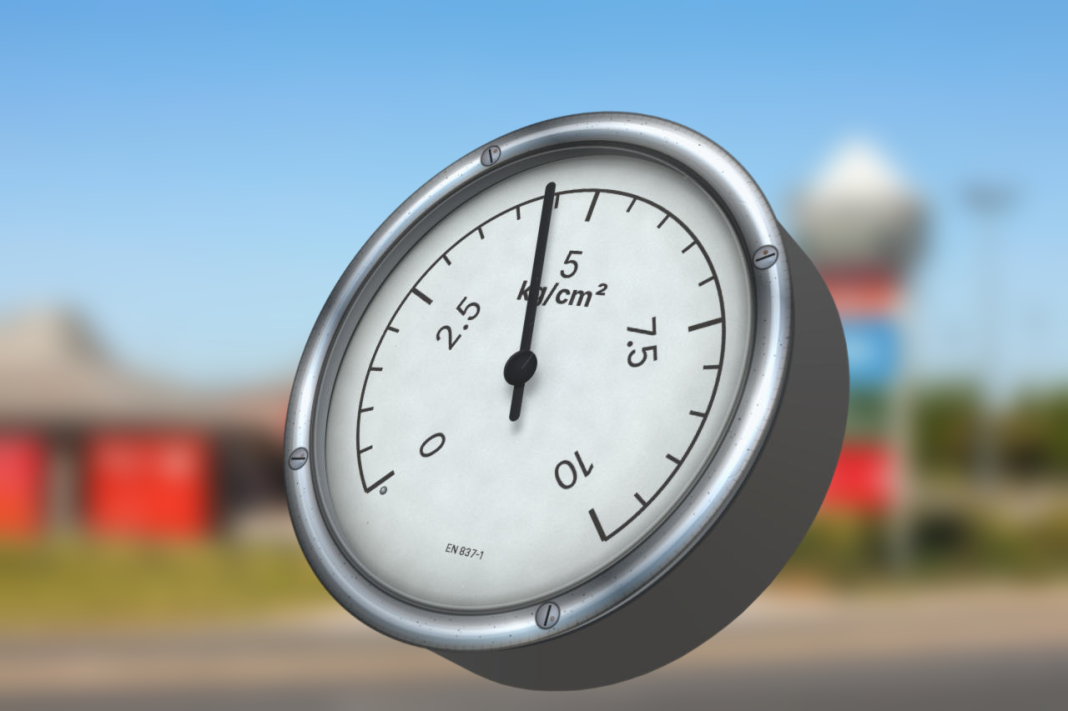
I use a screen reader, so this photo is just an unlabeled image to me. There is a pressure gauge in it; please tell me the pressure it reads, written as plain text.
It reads 4.5 kg/cm²
